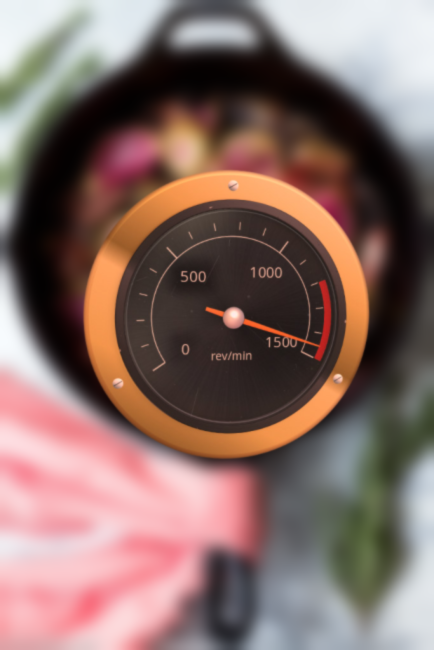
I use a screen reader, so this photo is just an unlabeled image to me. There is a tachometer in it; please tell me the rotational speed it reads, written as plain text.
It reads 1450 rpm
